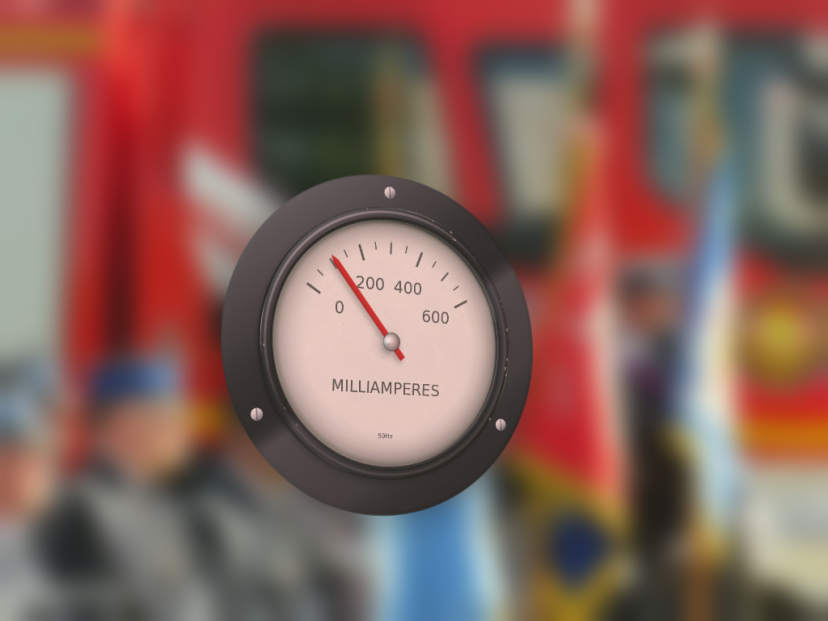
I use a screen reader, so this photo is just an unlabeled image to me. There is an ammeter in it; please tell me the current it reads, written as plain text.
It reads 100 mA
